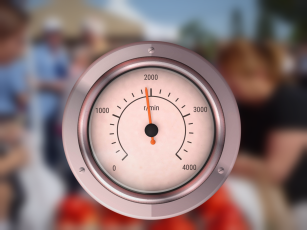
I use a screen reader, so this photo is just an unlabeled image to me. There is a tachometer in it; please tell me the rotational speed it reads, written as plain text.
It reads 1900 rpm
